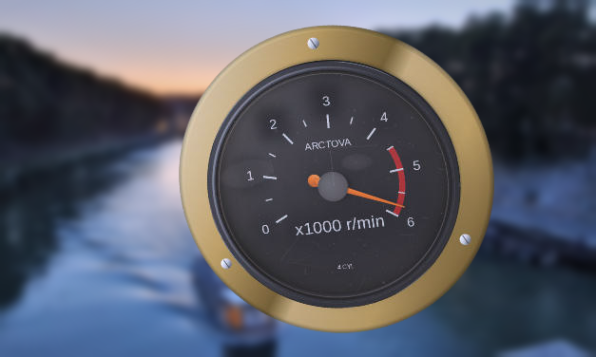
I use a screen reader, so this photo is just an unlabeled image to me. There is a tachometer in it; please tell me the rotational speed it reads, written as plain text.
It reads 5750 rpm
